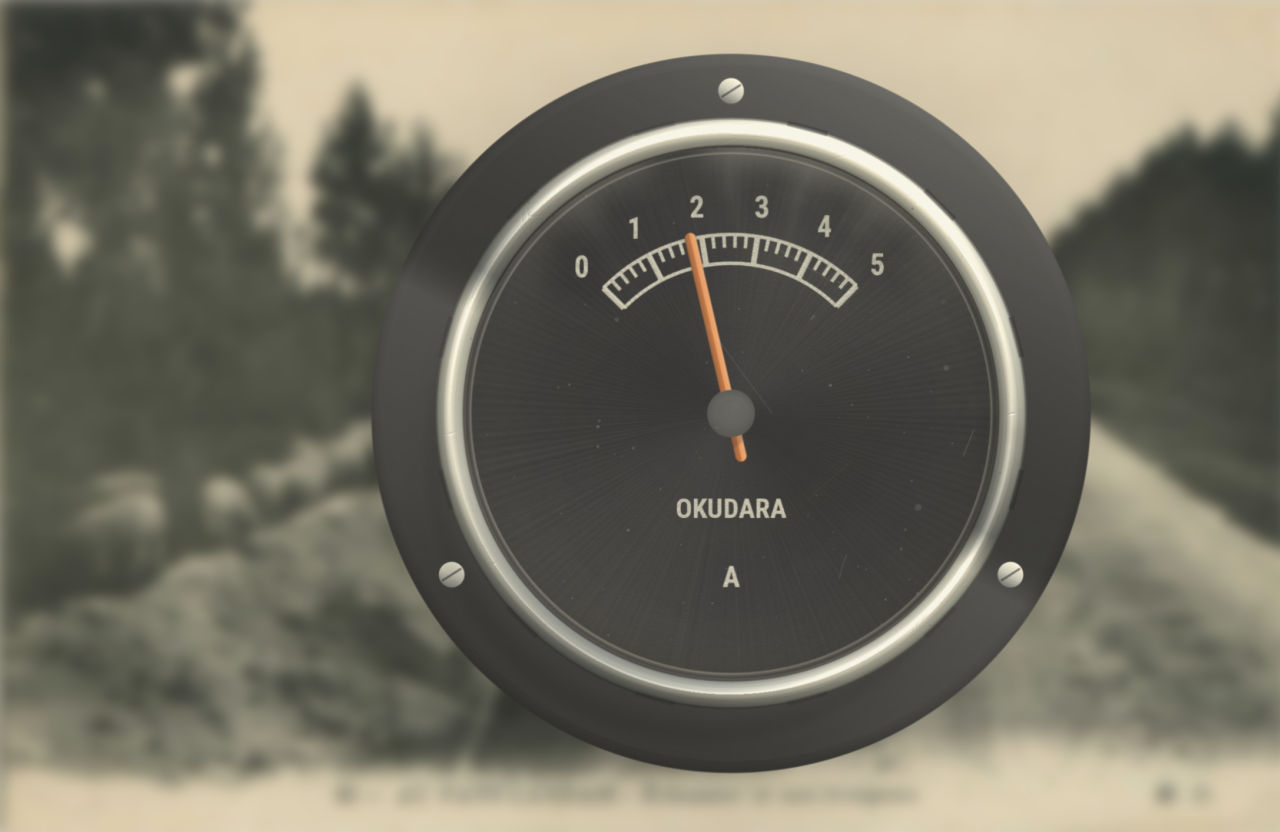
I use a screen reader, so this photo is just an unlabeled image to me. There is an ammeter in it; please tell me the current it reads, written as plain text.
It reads 1.8 A
